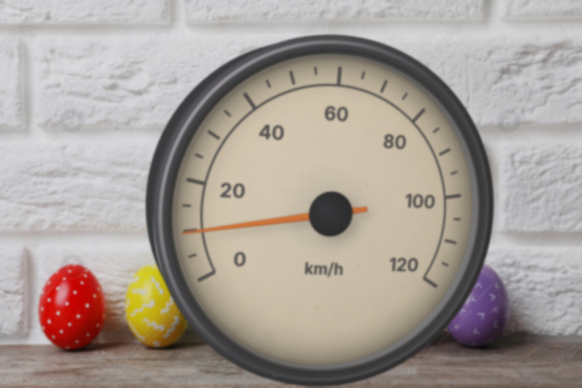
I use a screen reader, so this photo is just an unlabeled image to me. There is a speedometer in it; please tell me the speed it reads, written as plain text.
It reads 10 km/h
